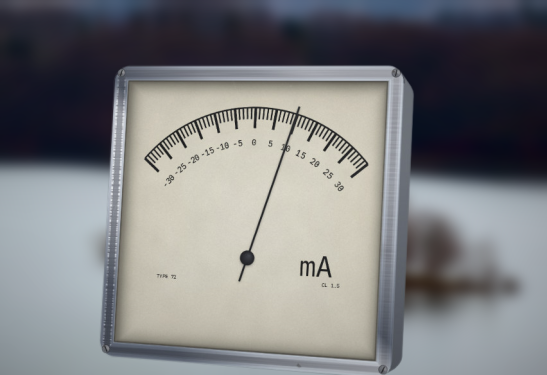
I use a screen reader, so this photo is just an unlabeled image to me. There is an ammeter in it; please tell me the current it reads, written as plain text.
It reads 10 mA
